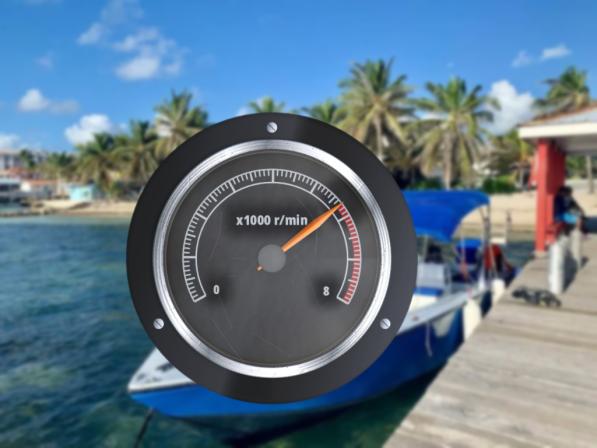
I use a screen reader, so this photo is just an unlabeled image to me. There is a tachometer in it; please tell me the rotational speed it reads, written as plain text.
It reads 5700 rpm
